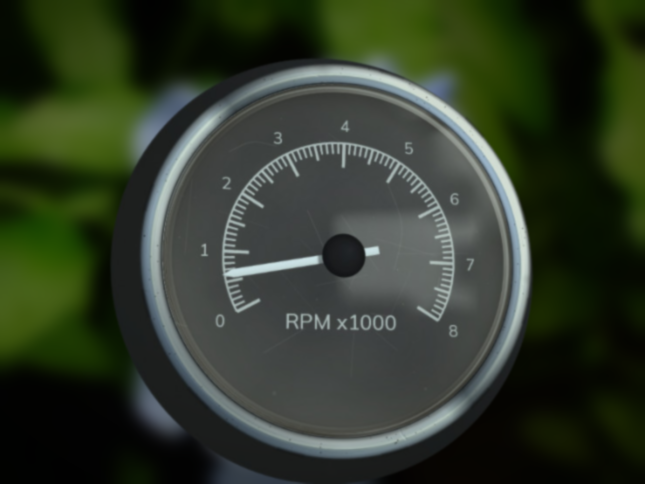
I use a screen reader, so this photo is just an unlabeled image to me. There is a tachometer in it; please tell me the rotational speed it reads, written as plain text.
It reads 600 rpm
